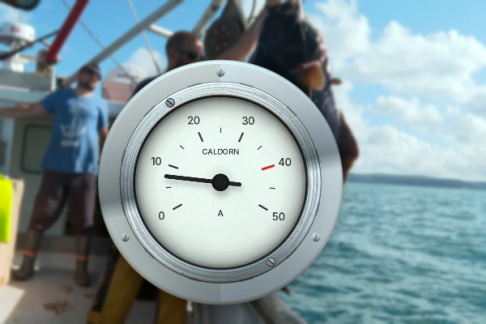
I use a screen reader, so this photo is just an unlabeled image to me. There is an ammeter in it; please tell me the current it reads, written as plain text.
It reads 7.5 A
